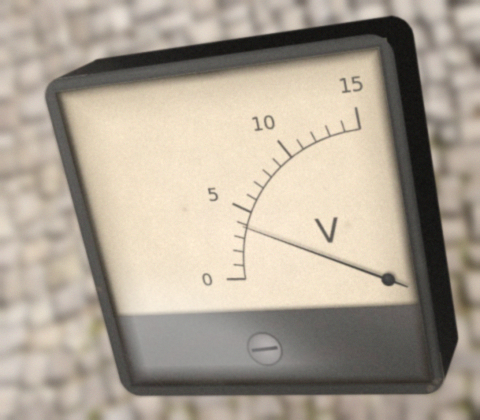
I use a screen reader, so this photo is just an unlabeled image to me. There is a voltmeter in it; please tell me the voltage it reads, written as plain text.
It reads 4 V
